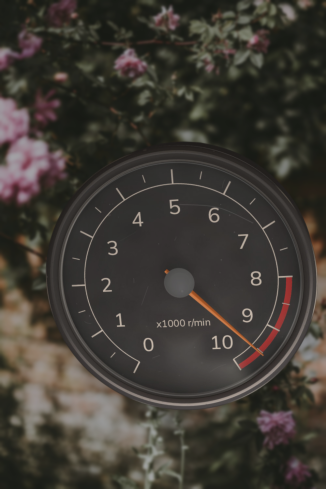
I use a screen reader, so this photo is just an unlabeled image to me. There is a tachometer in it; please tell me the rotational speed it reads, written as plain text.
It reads 9500 rpm
